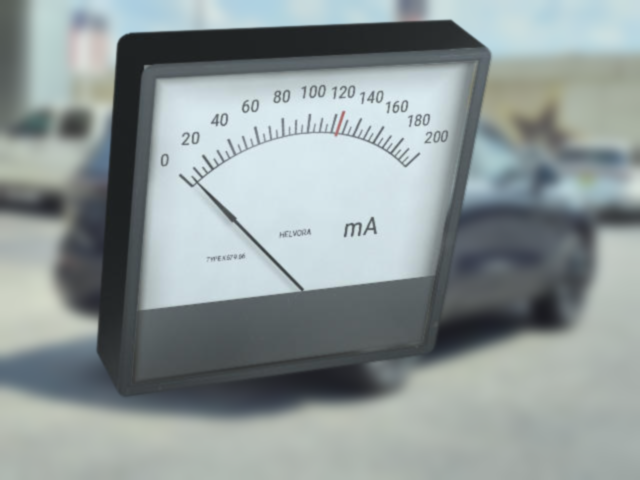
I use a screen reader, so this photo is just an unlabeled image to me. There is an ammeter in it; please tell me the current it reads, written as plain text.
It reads 5 mA
